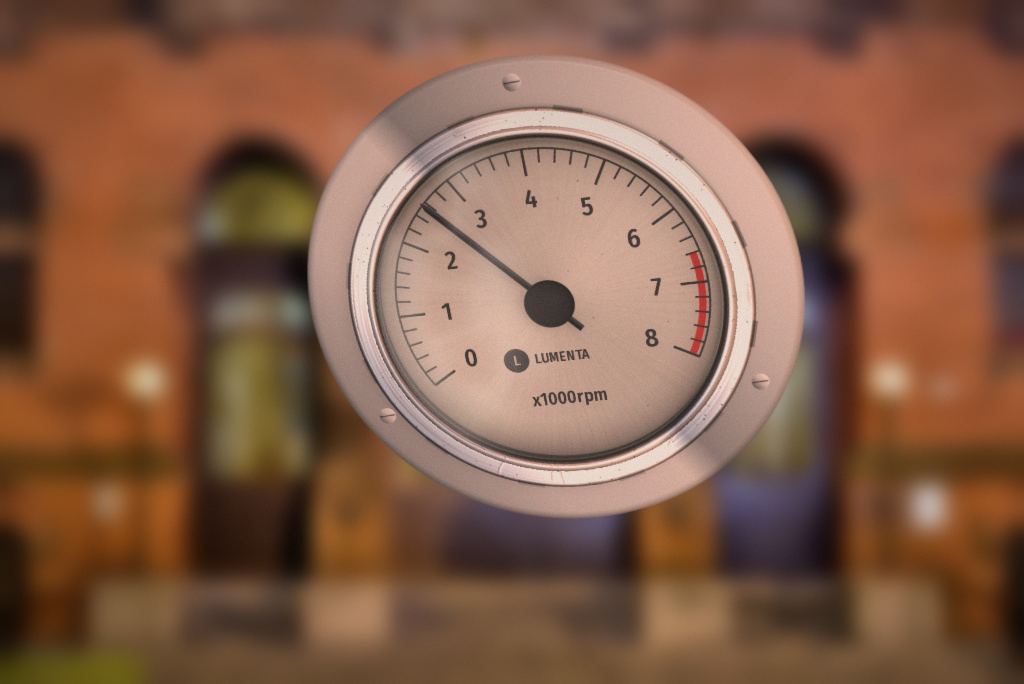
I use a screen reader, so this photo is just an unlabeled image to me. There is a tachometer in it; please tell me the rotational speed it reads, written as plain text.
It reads 2600 rpm
